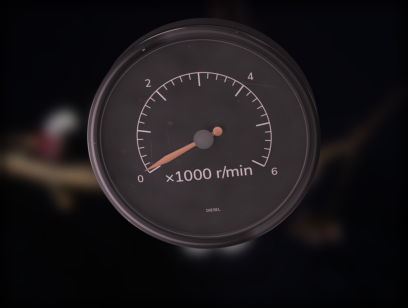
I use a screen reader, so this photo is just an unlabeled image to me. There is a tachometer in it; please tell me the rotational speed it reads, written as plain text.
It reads 100 rpm
